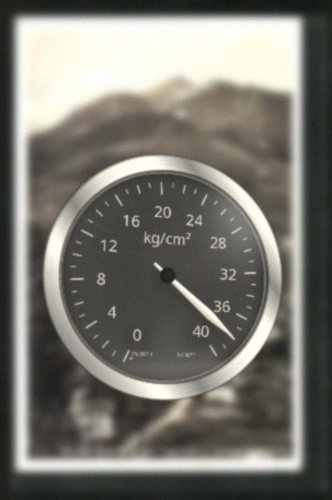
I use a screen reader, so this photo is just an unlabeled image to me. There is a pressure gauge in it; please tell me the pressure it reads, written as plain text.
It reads 38 kg/cm²
